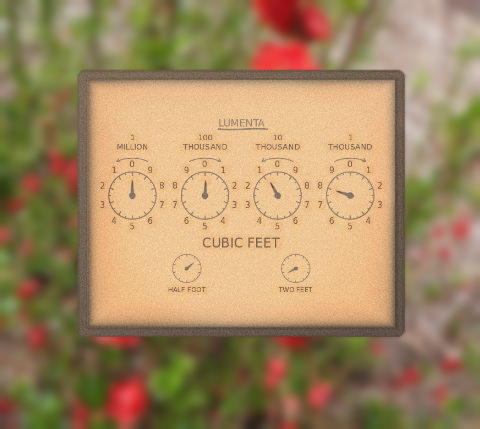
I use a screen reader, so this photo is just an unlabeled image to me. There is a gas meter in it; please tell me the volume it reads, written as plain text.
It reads 800 ft³
